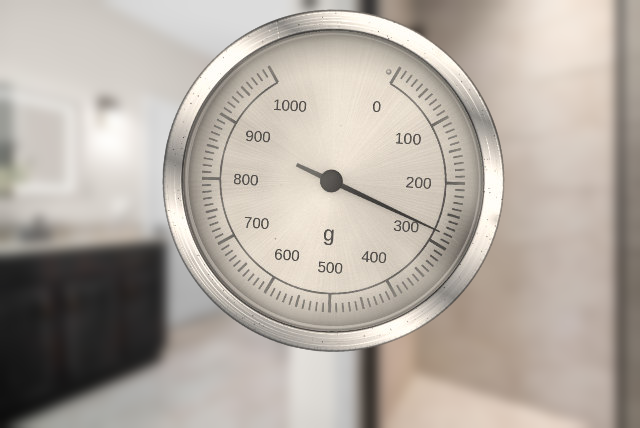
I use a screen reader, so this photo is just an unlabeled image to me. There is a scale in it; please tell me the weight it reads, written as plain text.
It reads 280 g
